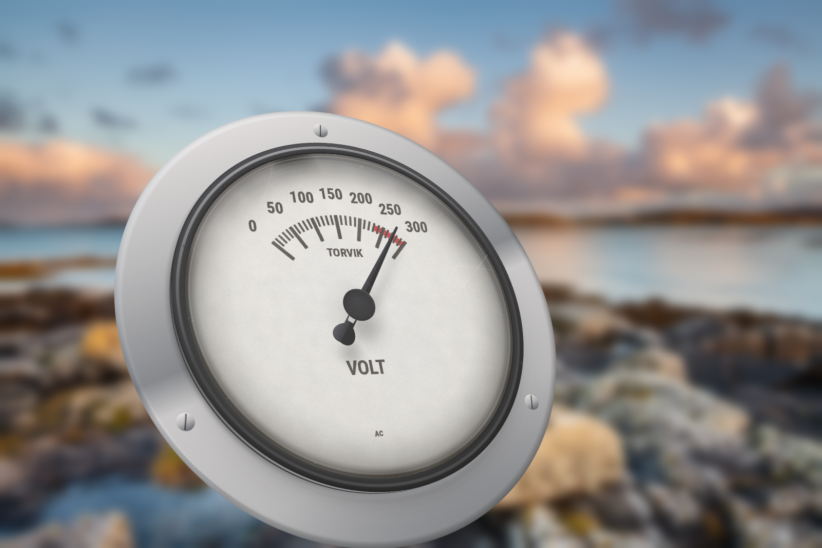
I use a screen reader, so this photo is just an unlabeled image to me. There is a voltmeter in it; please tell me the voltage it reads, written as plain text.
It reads 270 V
